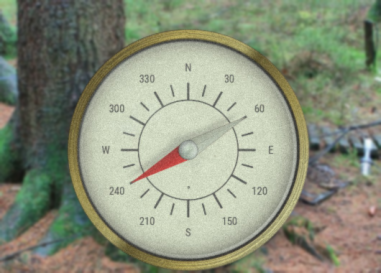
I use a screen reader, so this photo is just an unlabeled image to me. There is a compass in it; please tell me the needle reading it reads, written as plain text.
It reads 240 °
